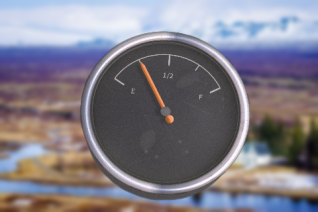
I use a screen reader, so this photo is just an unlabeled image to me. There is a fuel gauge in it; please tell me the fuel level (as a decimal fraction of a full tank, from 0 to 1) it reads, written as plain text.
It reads 0.25
